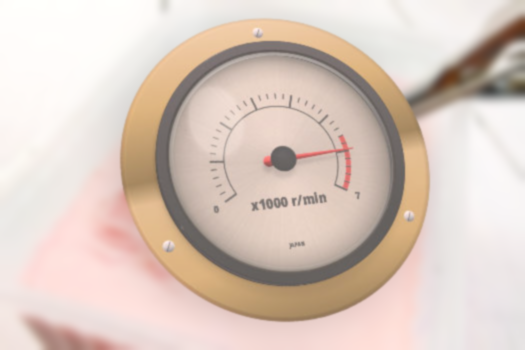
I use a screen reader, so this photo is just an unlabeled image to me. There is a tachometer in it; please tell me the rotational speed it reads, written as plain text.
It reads 6000 rpm
